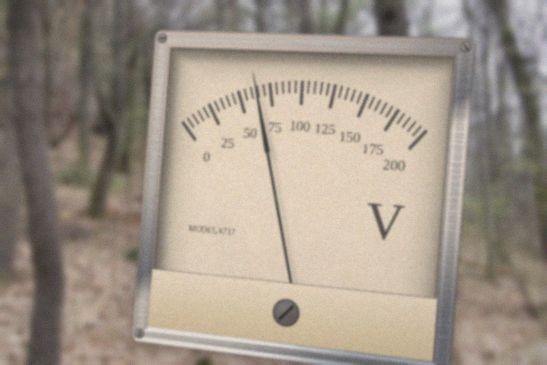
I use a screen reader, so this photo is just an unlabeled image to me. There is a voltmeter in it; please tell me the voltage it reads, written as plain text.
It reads 65 V
